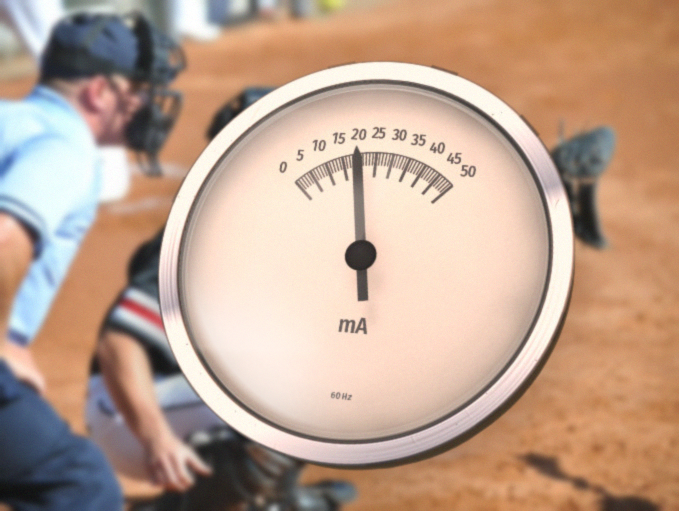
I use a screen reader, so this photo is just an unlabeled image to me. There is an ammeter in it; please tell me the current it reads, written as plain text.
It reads 20 mA
